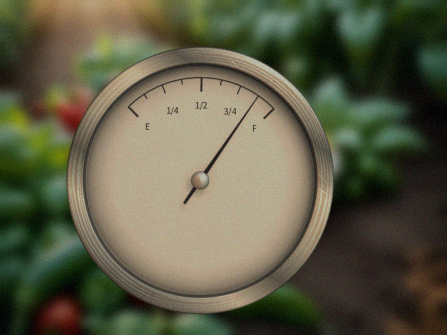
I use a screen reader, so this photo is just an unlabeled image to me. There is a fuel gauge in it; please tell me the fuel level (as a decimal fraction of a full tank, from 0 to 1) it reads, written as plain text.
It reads 0.875
